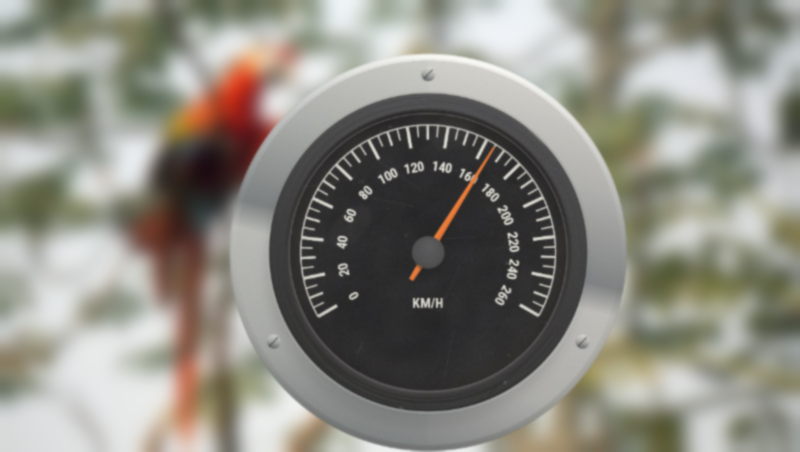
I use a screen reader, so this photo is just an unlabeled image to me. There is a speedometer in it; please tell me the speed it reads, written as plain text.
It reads 165 km/h
